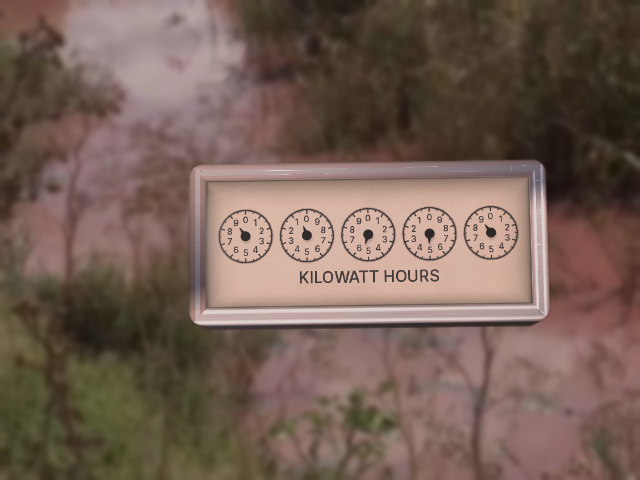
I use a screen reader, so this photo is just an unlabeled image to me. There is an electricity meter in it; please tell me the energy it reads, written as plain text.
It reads 90549 kWh
